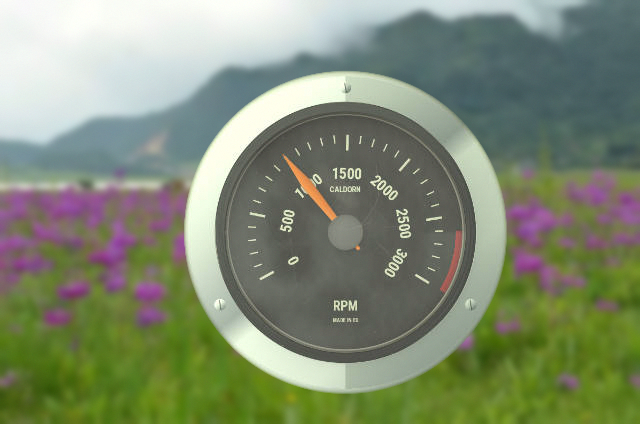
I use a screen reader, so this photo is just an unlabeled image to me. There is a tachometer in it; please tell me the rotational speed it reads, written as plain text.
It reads 1000 rpm
